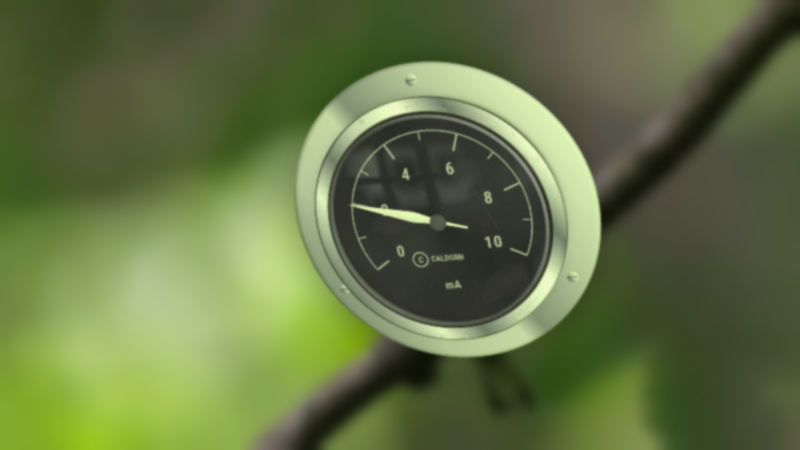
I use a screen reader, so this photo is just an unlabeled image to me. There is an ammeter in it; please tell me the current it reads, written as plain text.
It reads 2 mA
